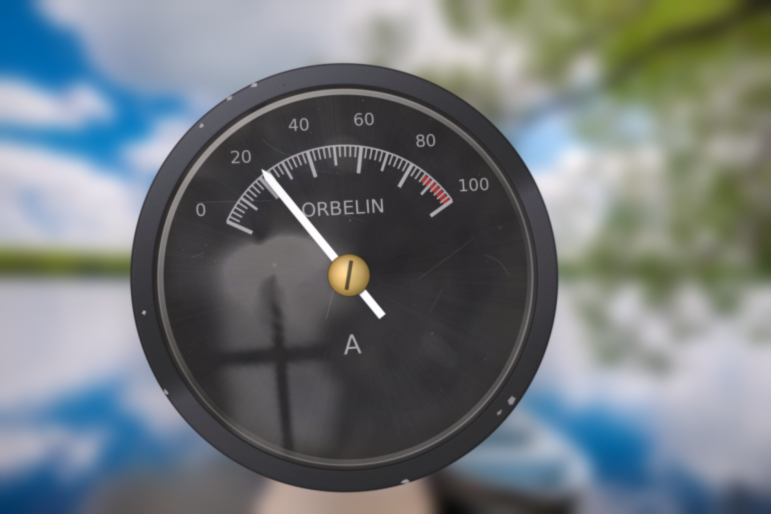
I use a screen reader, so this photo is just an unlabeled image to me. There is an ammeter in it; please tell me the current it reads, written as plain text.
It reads 22 A
